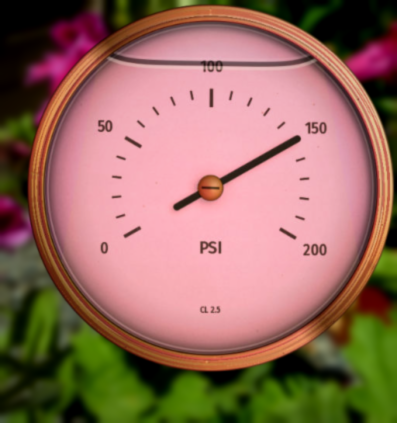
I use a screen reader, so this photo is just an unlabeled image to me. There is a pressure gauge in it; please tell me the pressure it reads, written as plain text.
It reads 150 psi
